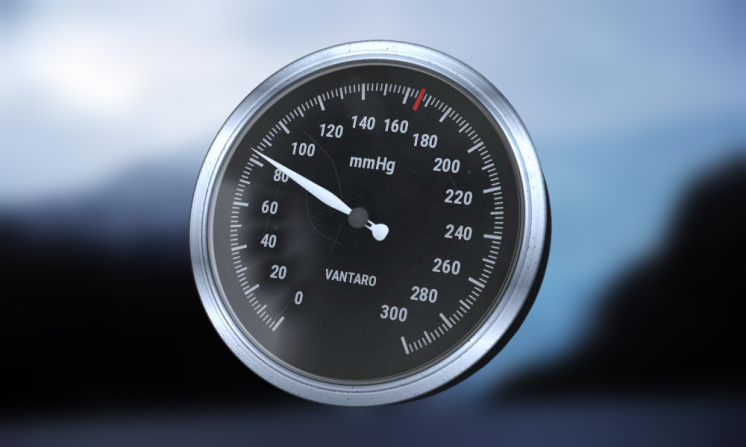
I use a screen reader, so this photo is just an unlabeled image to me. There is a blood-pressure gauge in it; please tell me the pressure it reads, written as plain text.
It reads 84 mmHg
